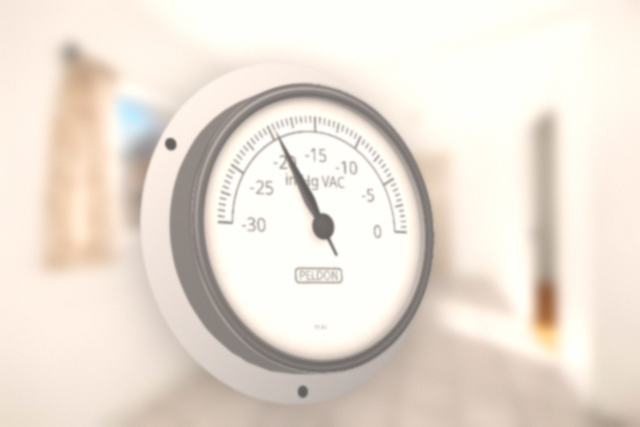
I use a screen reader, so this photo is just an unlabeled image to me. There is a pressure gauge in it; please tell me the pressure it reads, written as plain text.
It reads -20 inHg
